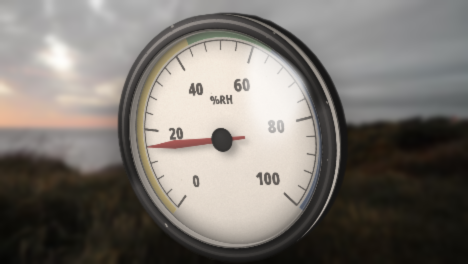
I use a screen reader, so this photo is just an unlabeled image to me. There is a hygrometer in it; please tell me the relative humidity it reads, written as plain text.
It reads 16 %
